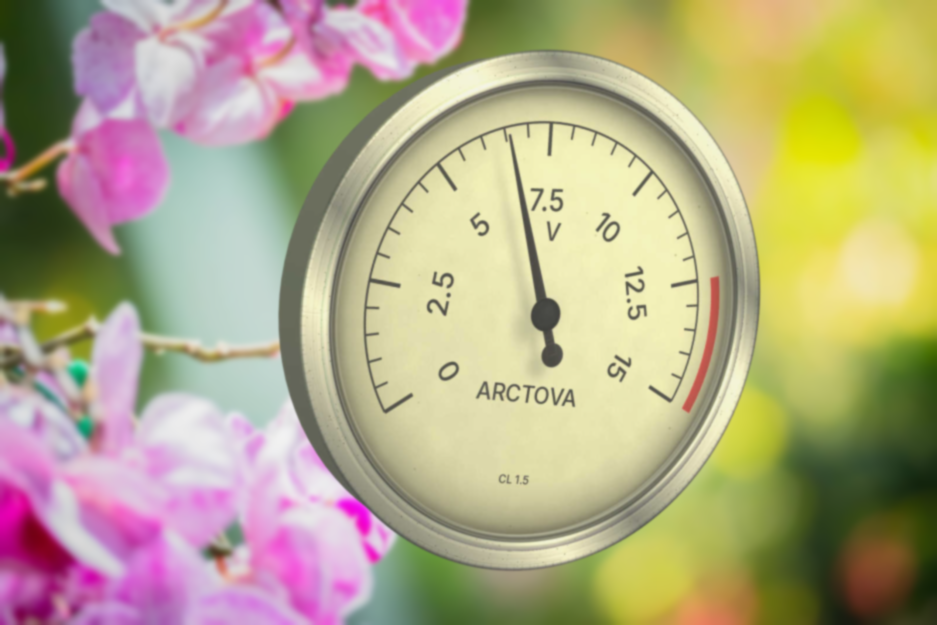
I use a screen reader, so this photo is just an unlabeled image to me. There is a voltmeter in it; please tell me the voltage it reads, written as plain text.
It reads 6.5 V
